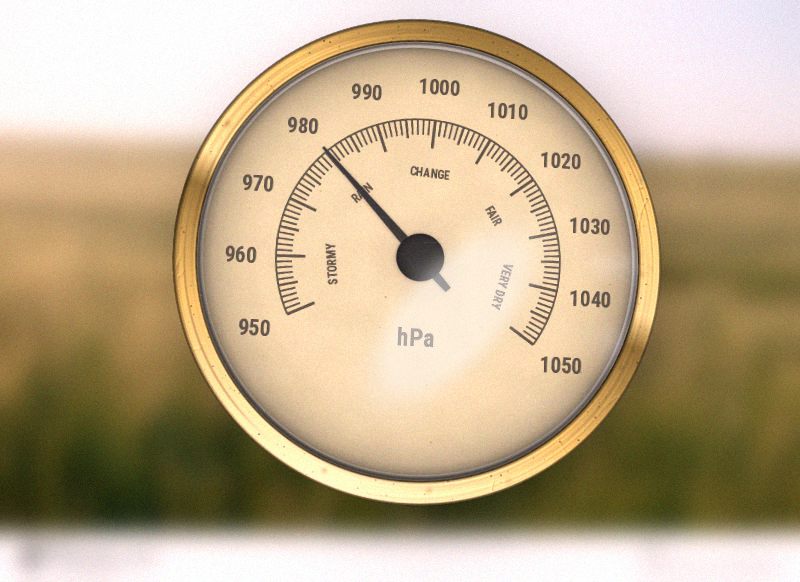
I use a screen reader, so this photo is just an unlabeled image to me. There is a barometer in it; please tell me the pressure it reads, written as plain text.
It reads 980 hPa
